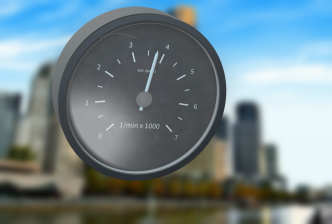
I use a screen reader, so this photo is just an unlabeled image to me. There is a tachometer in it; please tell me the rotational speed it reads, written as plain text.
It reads 3750 rpm
